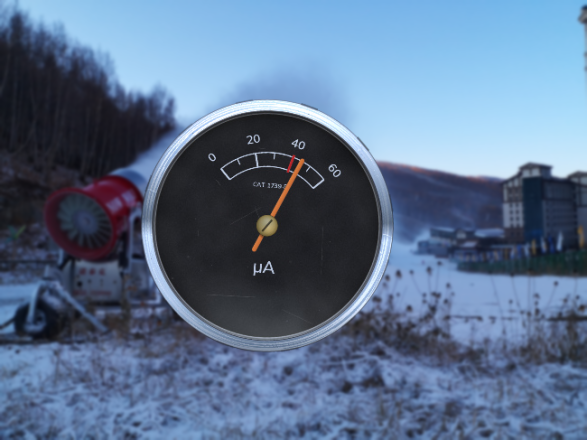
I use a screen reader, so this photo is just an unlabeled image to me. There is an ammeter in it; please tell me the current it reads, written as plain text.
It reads 45 µA
